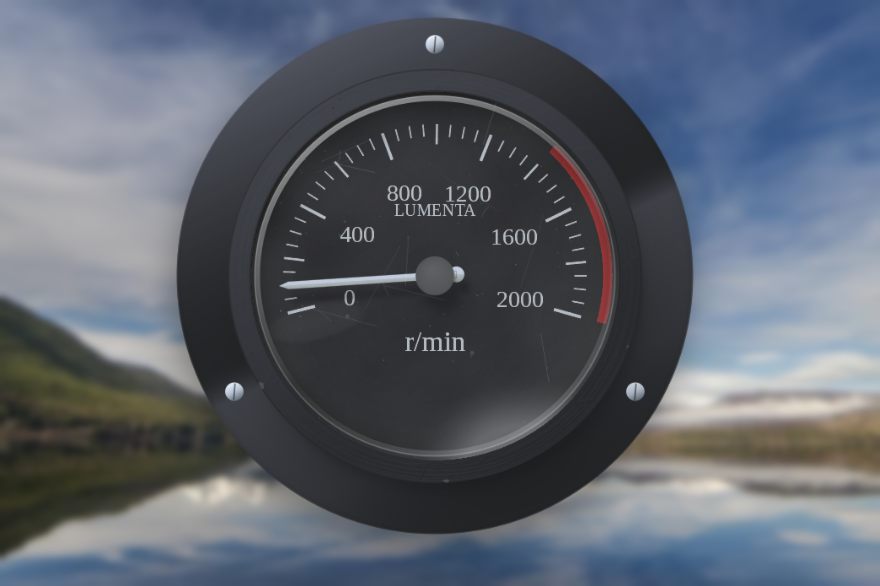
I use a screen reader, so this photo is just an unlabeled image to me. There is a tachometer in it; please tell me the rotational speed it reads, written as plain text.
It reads 100 rpm
